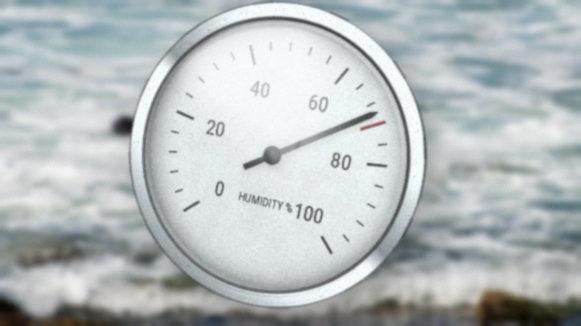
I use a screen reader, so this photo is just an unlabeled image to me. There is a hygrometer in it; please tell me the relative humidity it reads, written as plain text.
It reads 70 %
